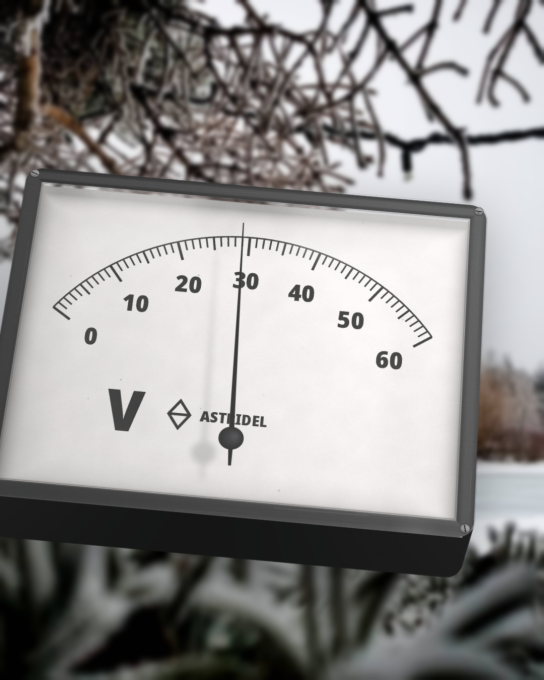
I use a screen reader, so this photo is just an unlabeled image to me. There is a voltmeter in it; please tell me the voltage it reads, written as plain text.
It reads 29 V
